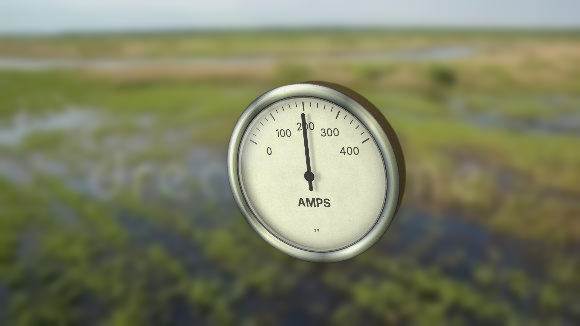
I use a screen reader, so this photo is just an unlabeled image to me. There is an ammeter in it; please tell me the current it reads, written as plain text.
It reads 200 A
